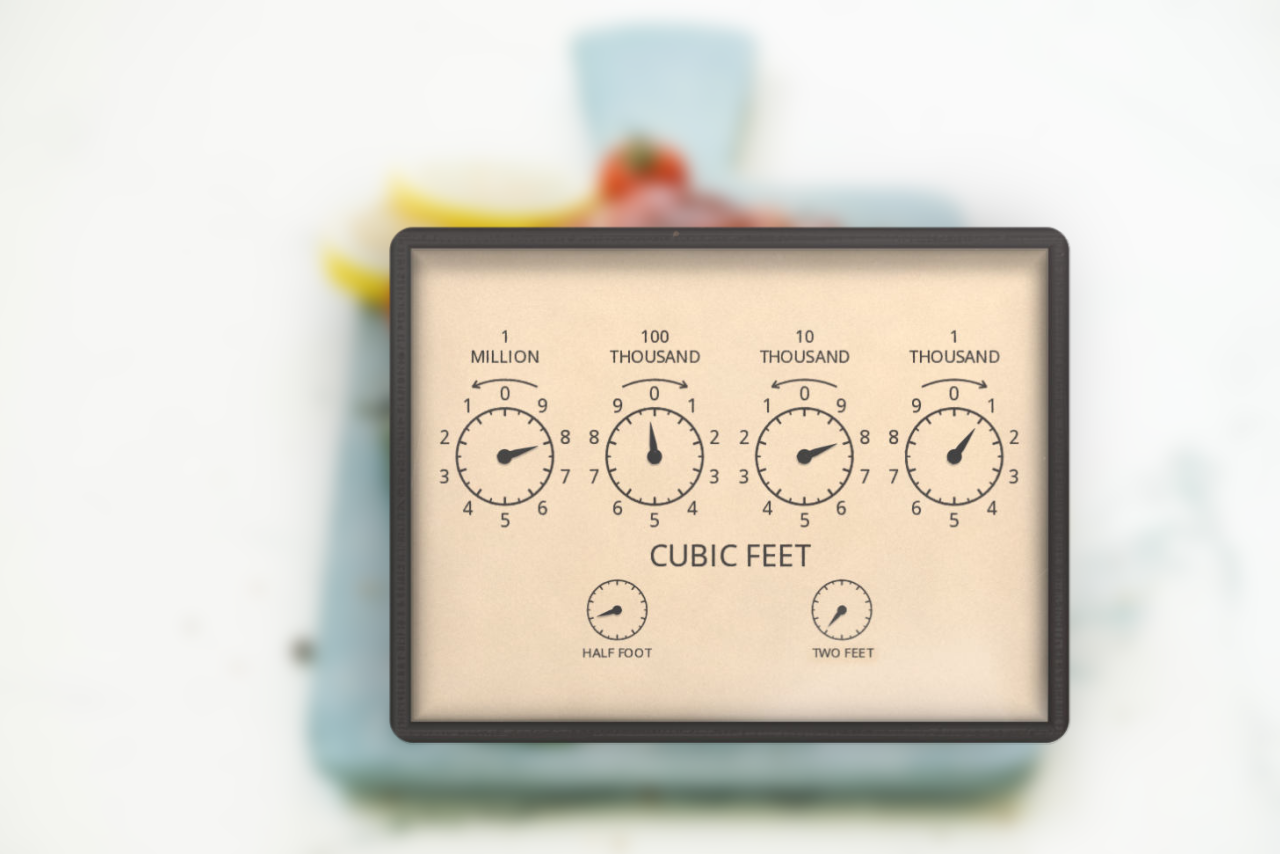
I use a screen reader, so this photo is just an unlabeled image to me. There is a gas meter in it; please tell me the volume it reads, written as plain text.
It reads 798100 ft³
